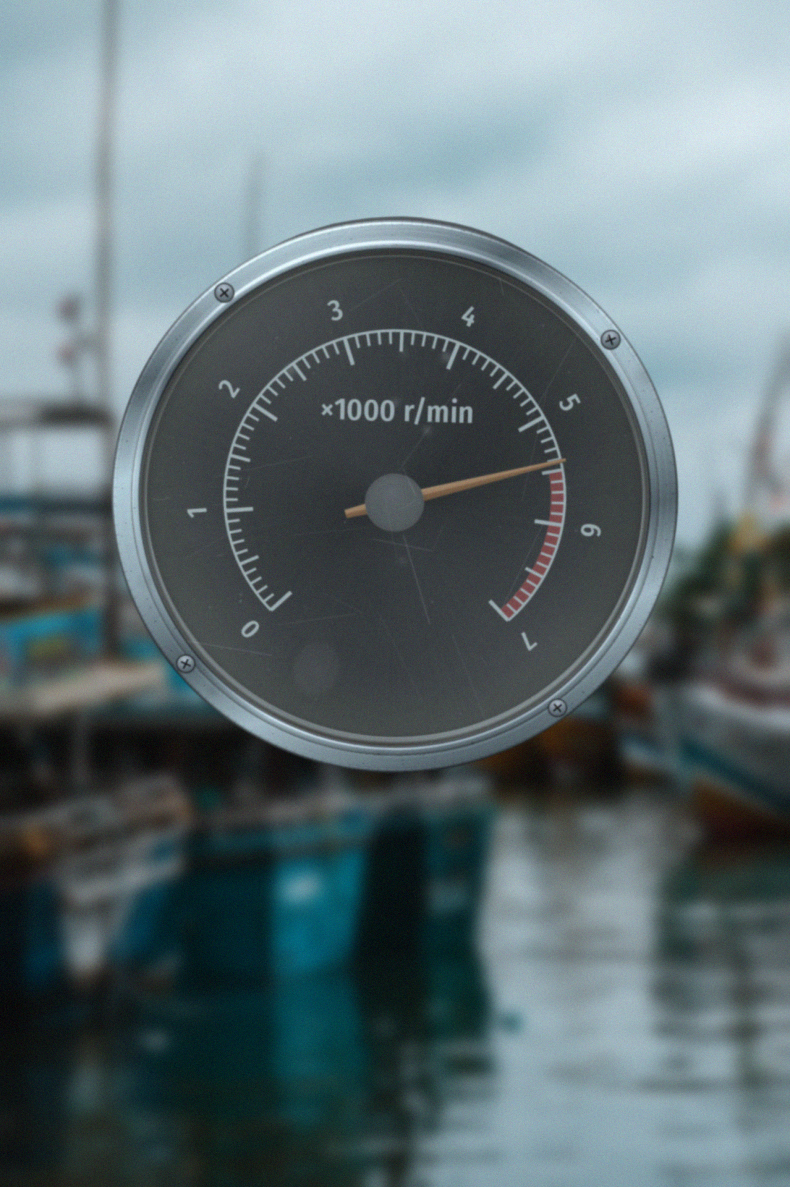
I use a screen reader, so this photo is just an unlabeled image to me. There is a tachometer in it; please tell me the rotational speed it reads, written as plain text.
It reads 5400 rpm
